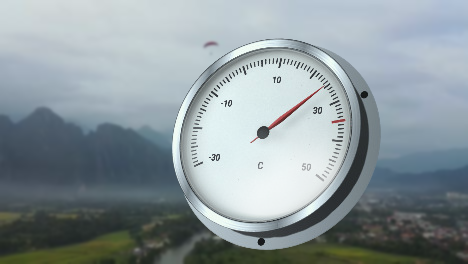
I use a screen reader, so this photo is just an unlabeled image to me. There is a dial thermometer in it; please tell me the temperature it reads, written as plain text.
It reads 25 °C
